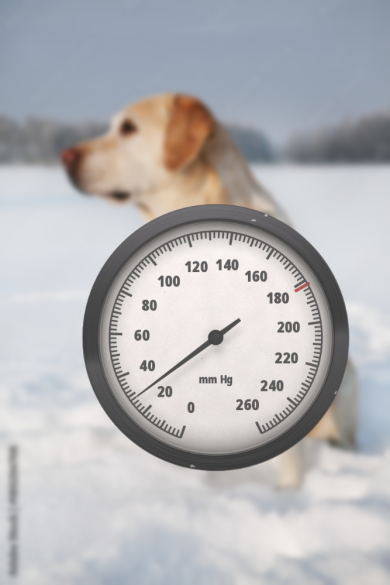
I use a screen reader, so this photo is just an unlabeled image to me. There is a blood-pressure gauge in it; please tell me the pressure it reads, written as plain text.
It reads 28 mmHg
